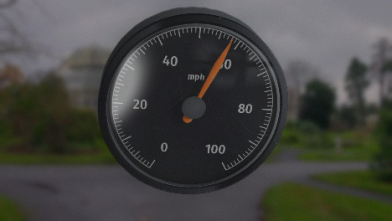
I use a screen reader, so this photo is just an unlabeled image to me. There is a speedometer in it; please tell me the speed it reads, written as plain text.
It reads 58 mph
